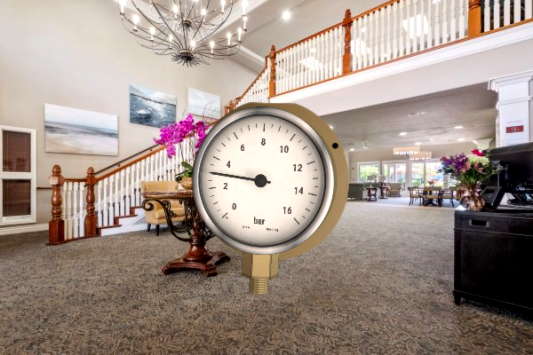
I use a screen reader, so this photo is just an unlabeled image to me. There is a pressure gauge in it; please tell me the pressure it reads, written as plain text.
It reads 3 bar
